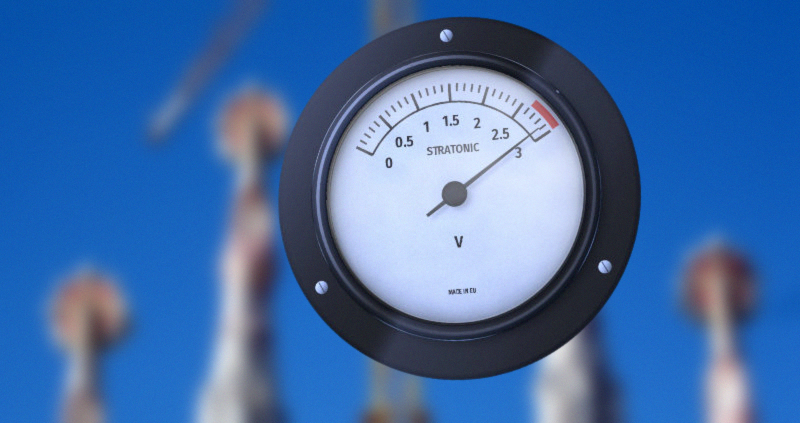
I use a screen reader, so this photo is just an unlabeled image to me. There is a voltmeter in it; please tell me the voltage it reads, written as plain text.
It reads 2.9 V
